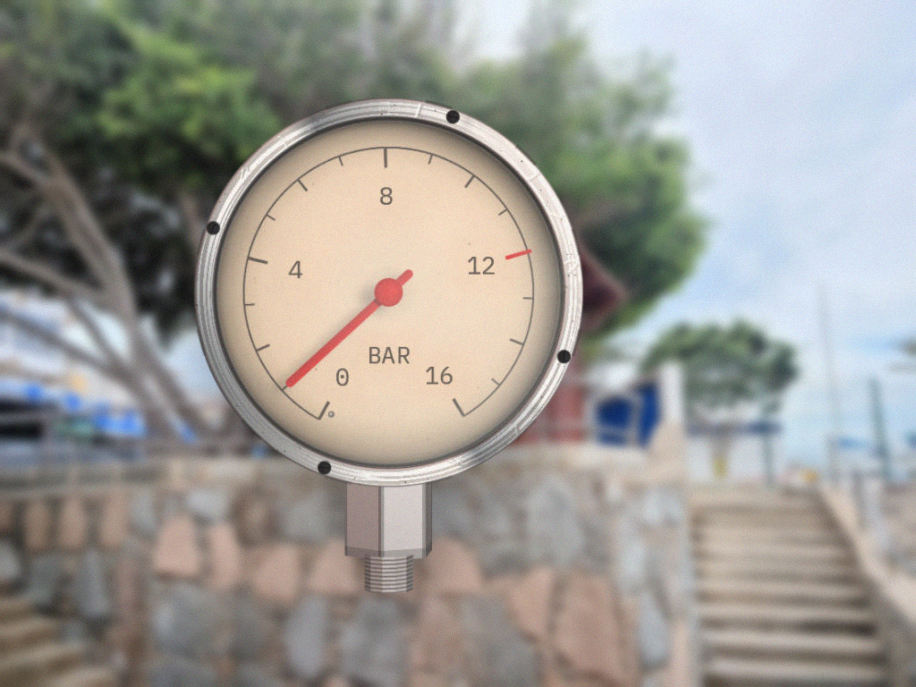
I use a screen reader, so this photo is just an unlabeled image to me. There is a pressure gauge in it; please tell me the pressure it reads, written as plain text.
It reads 1 bar
